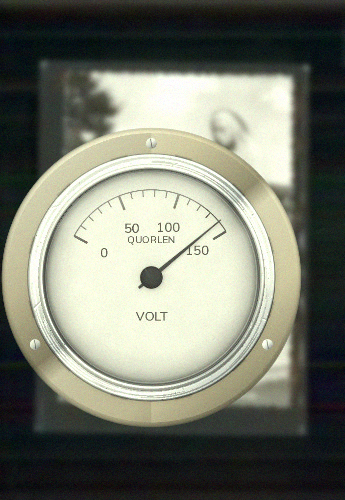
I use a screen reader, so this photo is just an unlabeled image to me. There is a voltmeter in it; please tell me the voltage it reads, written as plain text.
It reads 140 V
